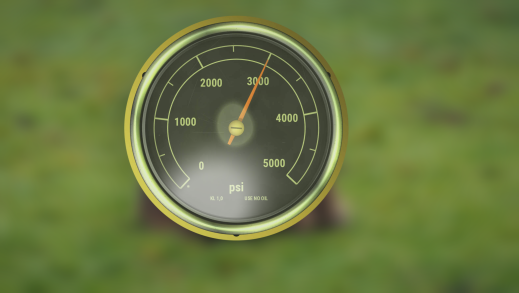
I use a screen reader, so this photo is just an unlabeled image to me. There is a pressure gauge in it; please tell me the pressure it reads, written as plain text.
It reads 3000 psi
